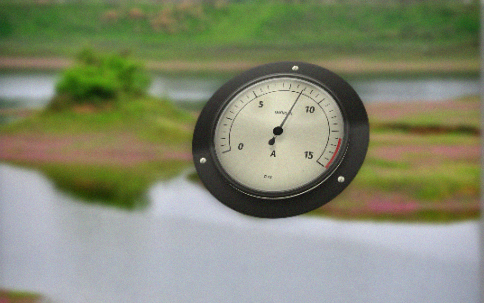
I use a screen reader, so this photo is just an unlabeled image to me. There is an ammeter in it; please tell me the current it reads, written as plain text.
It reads 8.5 A
